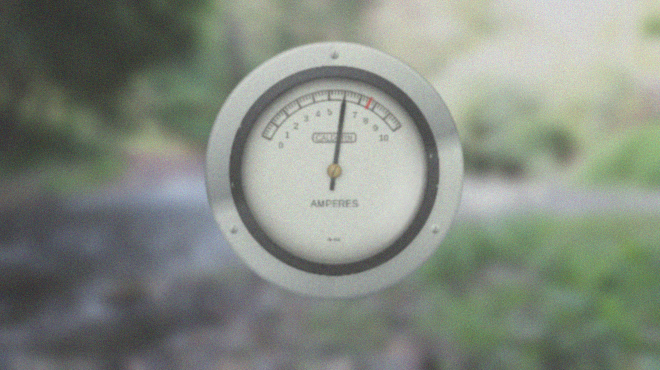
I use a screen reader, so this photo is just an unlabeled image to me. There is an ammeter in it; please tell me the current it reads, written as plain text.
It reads 6 A
